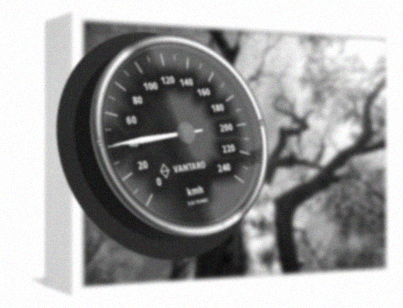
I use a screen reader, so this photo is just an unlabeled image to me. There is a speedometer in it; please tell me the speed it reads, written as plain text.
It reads 40 km/h
